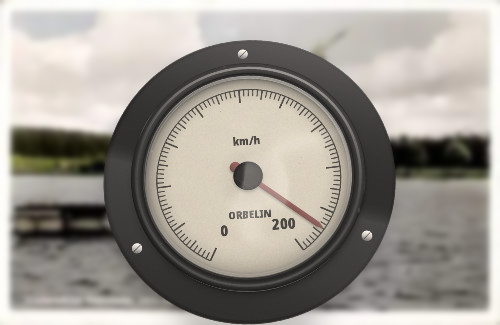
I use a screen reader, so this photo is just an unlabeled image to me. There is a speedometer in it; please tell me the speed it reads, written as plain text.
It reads 188 km/h
